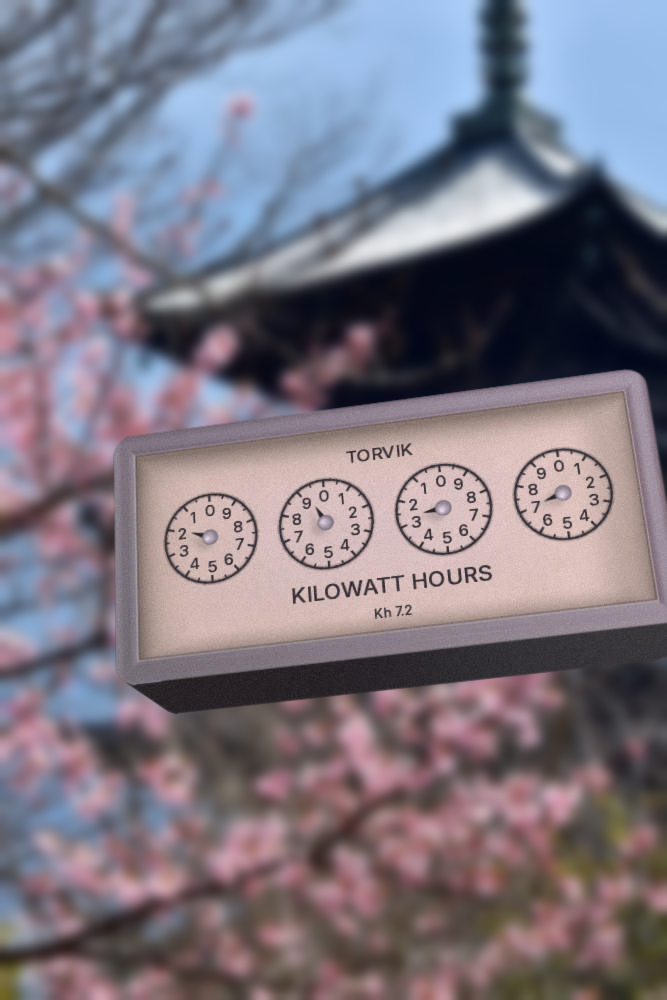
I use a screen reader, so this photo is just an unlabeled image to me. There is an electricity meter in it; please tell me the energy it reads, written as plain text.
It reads 1927 kWh
